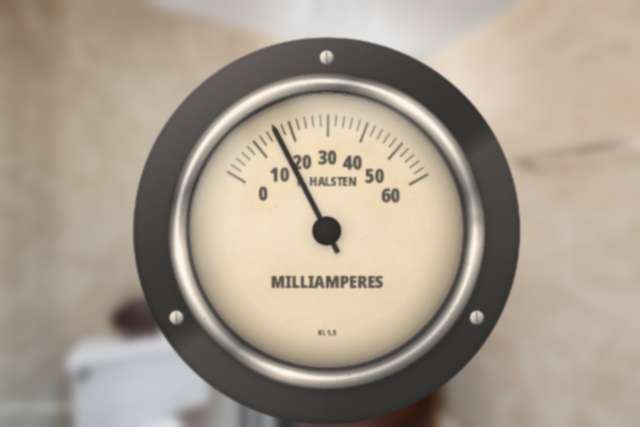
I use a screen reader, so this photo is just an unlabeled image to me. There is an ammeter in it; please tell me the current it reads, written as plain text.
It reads 16 mA
